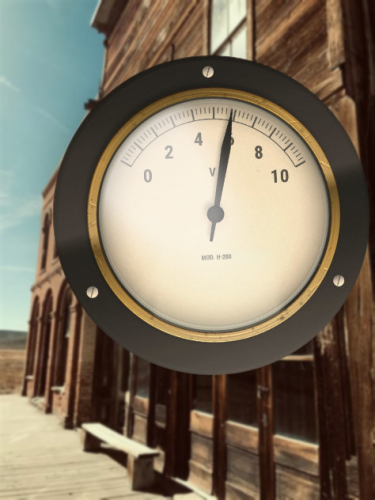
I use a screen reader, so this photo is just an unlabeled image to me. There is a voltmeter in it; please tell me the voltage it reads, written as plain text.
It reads 5.8 V
